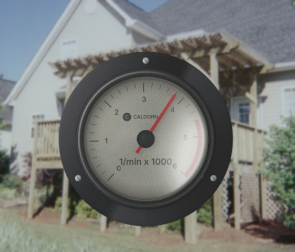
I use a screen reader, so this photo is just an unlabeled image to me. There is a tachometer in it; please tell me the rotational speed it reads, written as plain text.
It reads 3800 rpm
